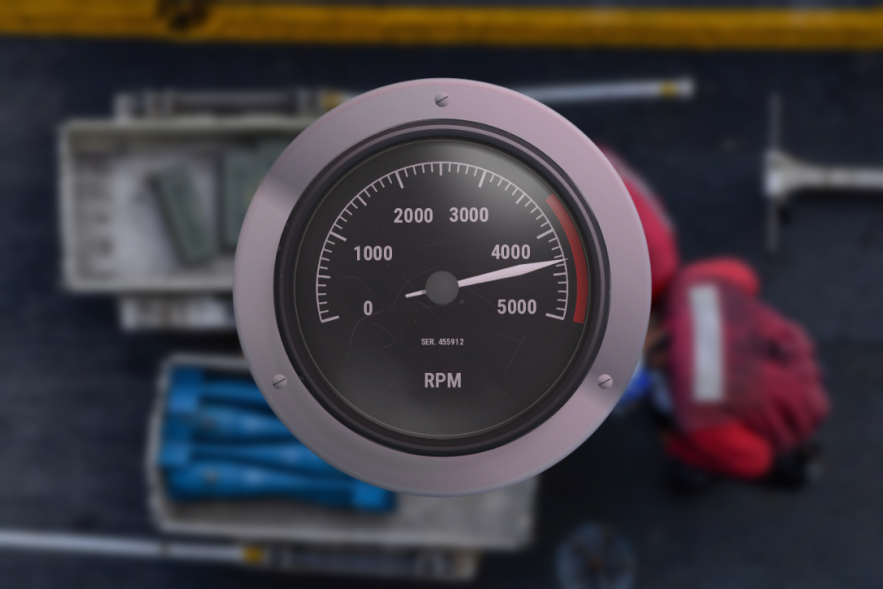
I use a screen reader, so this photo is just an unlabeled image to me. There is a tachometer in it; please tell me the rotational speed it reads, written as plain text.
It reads 4350 rpm
